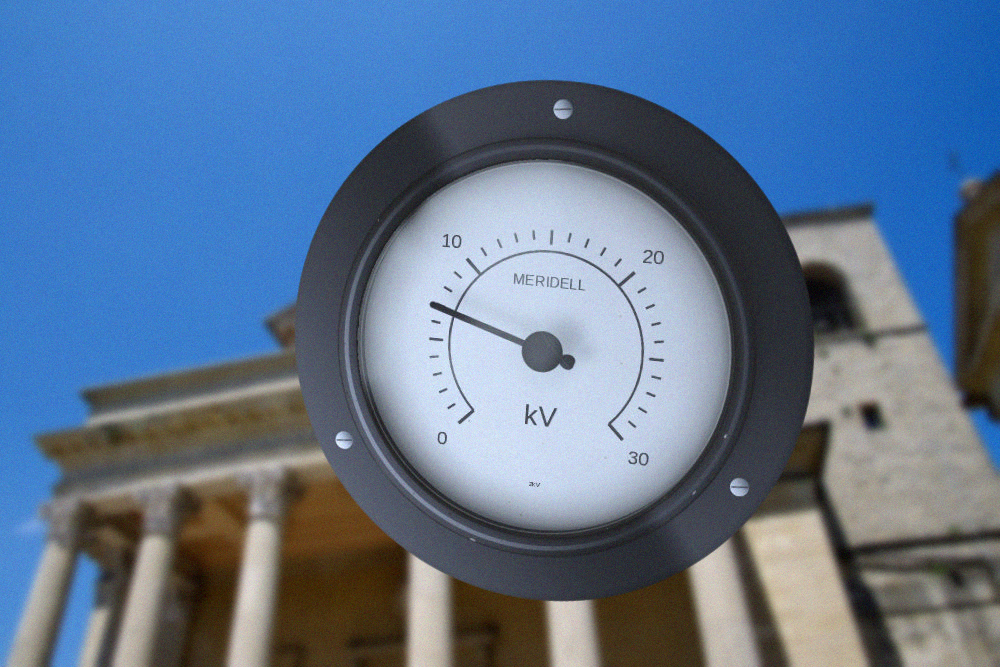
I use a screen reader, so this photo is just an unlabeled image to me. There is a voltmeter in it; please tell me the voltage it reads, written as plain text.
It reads 7 kV
